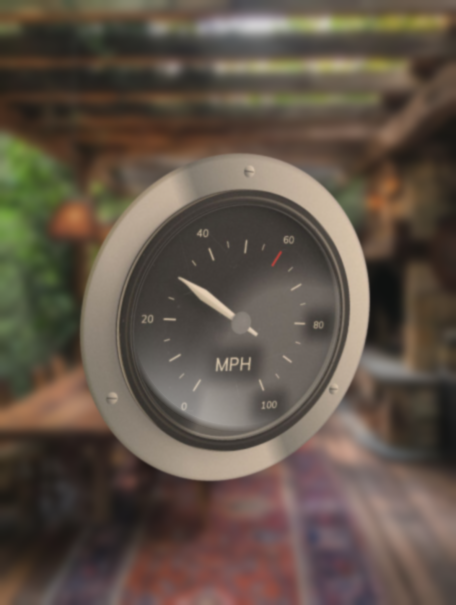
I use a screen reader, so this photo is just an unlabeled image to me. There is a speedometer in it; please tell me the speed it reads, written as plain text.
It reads 30 mph
